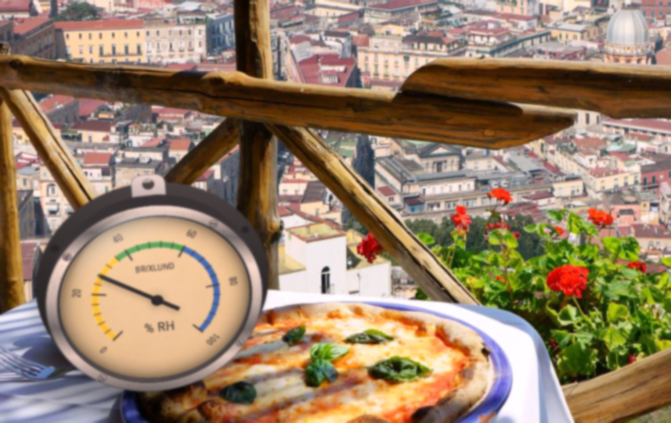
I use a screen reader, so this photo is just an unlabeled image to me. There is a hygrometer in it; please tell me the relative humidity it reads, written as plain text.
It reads 28 %
